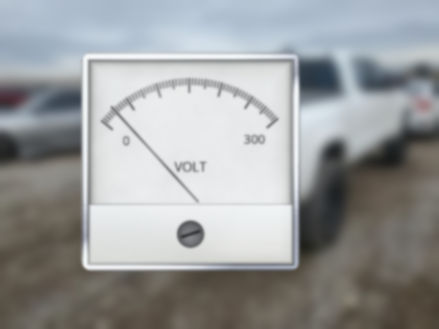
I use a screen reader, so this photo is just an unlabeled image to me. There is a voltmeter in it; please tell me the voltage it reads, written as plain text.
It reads 25 V
